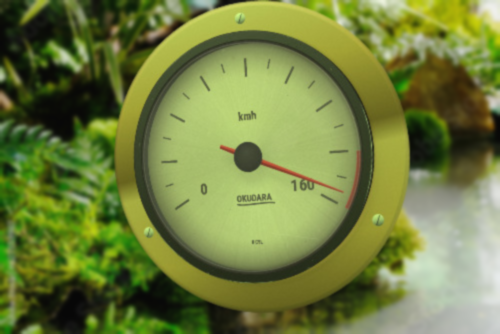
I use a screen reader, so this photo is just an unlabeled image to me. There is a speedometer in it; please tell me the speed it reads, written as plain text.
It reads 155 km/h
